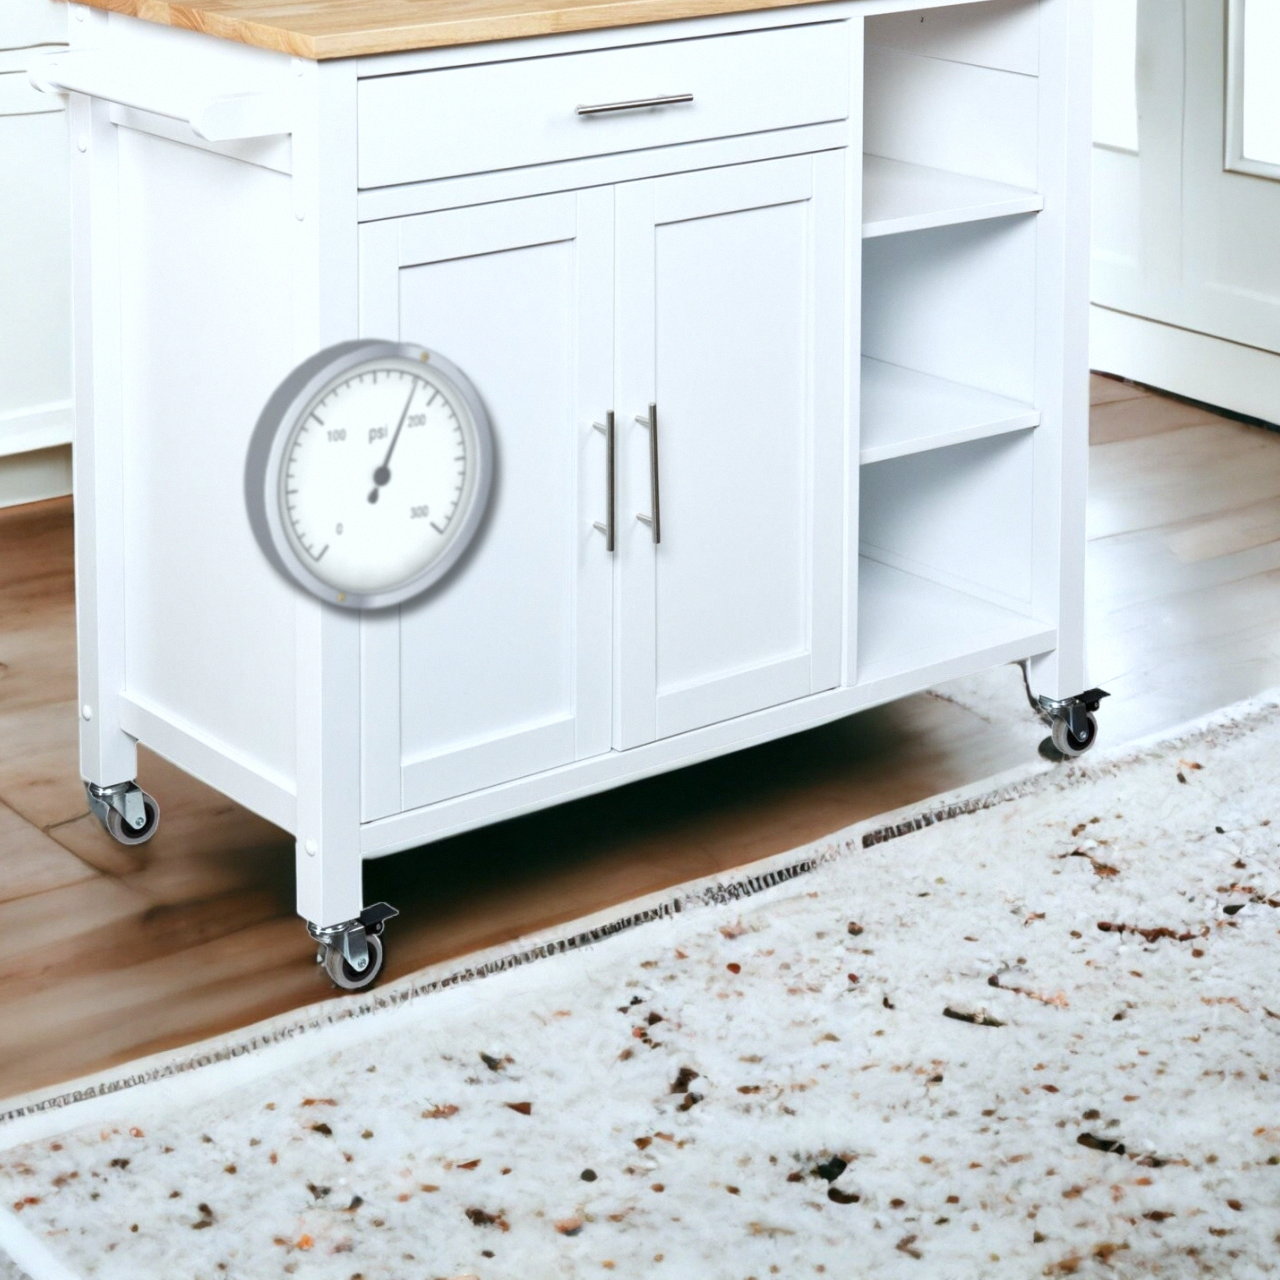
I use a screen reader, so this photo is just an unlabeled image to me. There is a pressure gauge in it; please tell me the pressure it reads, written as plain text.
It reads 180 psi
